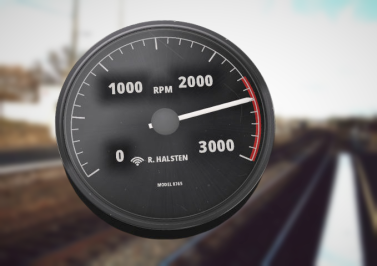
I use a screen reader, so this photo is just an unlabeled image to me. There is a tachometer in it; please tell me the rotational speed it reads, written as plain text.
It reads 2500 rpm
